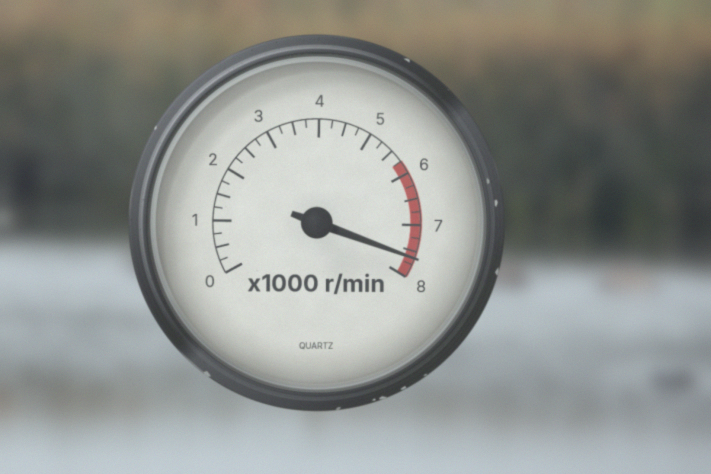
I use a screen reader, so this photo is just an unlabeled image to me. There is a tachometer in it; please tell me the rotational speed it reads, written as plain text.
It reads 7625 rpm
